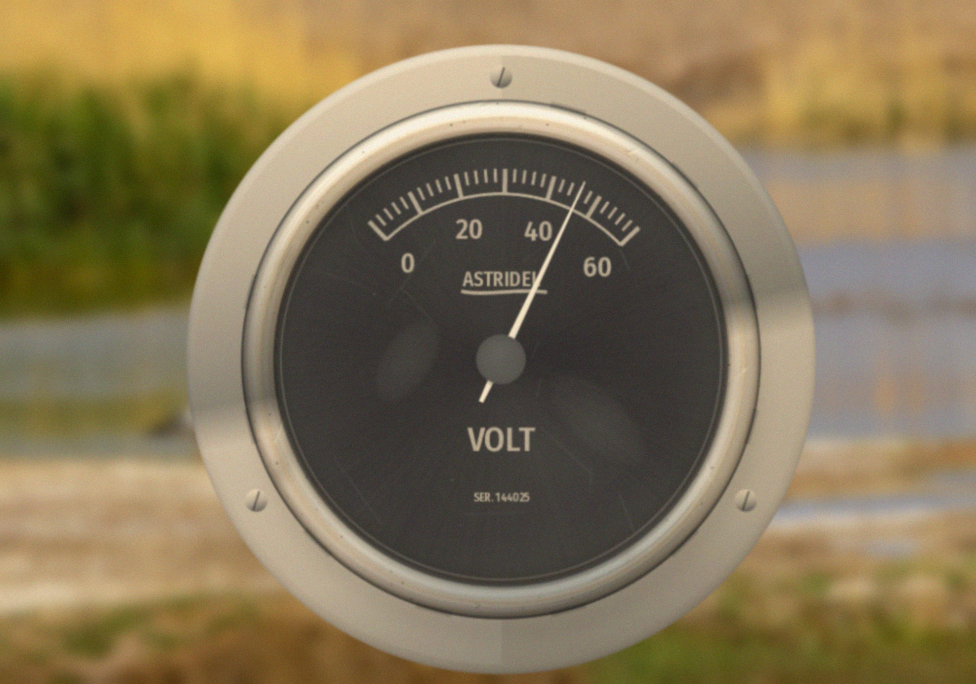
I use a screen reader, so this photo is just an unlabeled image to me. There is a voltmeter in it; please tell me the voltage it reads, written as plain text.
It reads 46 V
